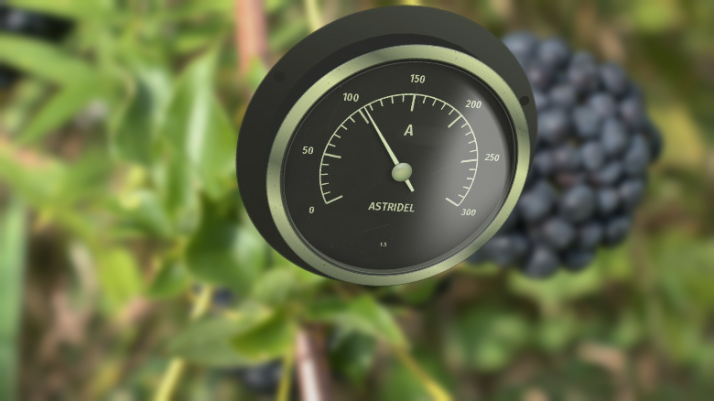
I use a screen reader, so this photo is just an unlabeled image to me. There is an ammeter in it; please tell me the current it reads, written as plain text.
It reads 105 A
